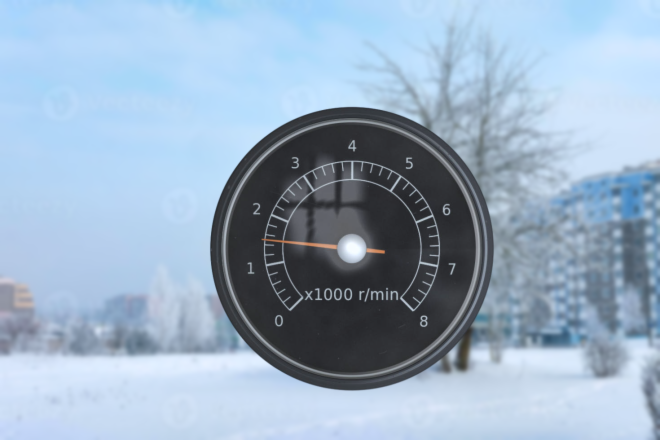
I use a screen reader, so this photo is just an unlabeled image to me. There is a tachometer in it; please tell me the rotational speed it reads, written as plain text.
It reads 1500 rpm
